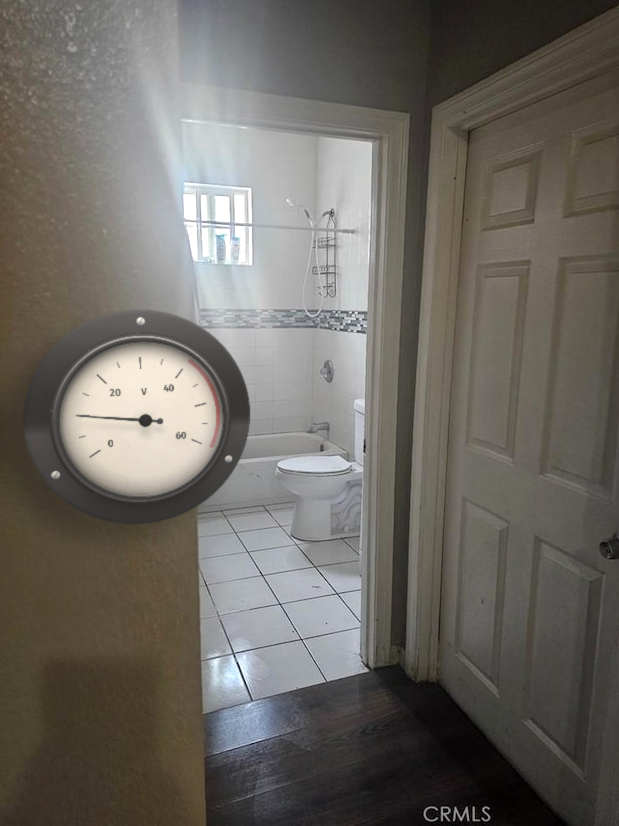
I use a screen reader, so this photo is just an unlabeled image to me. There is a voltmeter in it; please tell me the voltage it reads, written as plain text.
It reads 10 V
